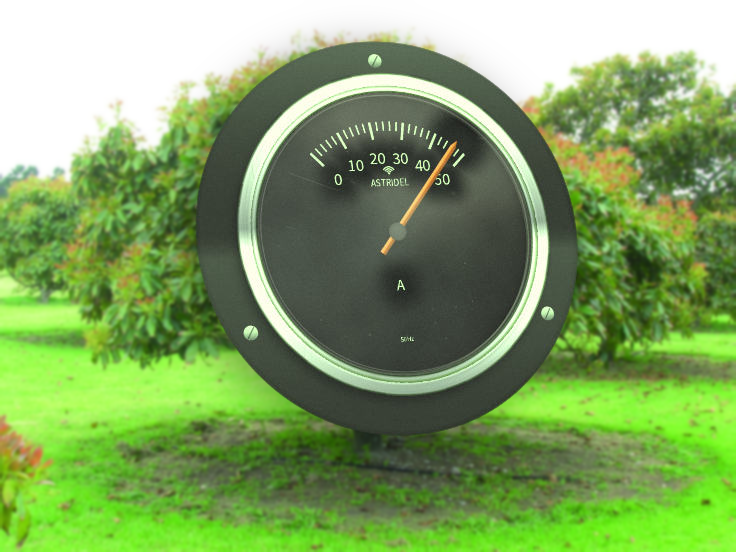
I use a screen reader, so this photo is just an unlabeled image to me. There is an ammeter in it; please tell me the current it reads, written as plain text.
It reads 46 A
